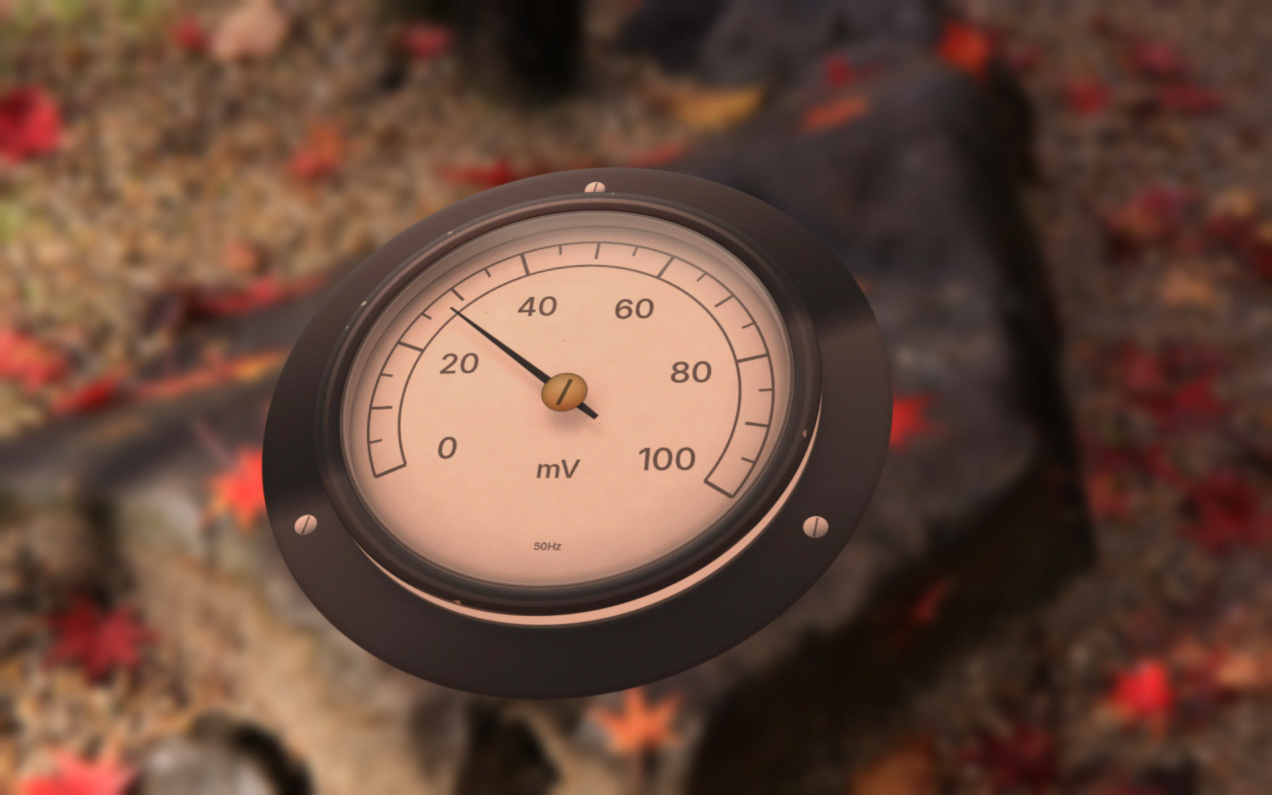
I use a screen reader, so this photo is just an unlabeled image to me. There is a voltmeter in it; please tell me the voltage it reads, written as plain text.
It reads 27.5 mV
